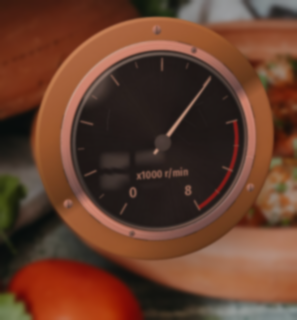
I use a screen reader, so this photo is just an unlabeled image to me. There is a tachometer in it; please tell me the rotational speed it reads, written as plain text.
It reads 5000 rpm
